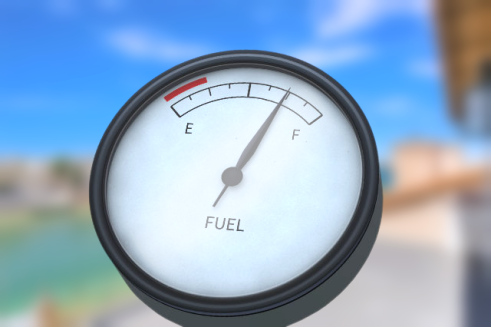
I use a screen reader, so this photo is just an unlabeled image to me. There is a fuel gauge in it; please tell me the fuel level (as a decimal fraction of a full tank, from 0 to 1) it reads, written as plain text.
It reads 0.75
